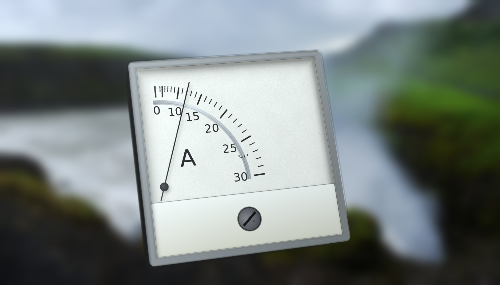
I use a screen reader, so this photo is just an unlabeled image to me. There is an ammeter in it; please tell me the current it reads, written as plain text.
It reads 12 A
